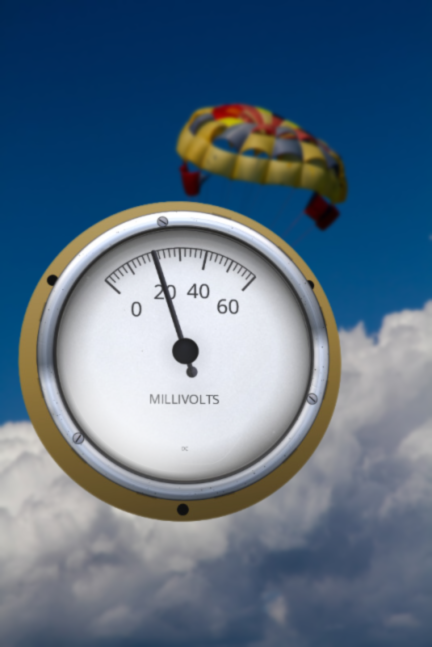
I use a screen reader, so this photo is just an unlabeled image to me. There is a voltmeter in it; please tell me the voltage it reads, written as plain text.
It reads 20 mV
